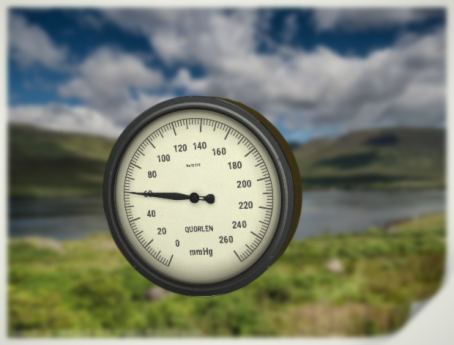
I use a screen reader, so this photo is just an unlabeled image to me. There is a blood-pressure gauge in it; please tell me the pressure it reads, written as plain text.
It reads 60 mmHg
